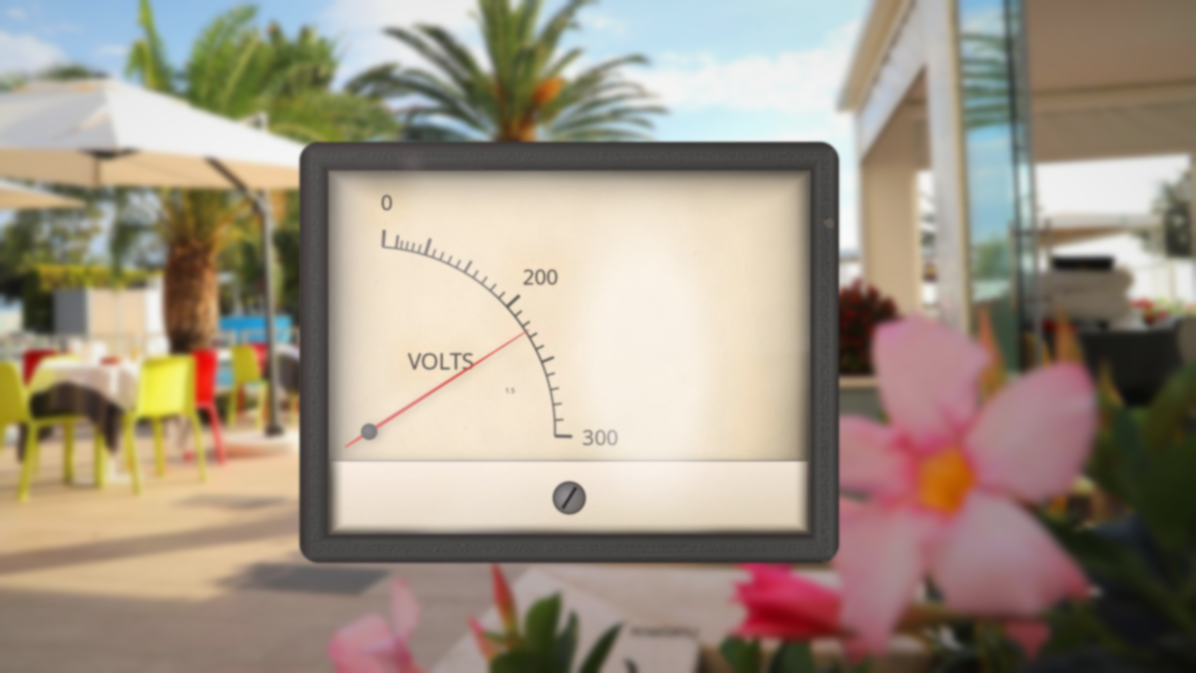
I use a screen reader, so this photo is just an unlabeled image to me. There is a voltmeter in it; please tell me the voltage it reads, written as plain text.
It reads 225 V
